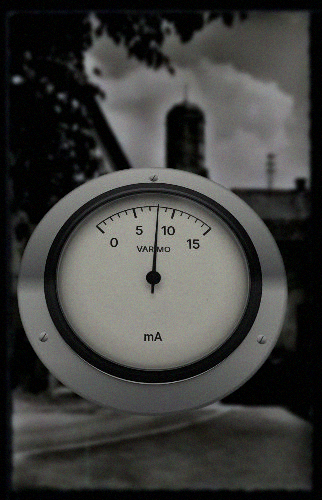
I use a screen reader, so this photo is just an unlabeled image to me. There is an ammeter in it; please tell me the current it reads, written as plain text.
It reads 8 mA
